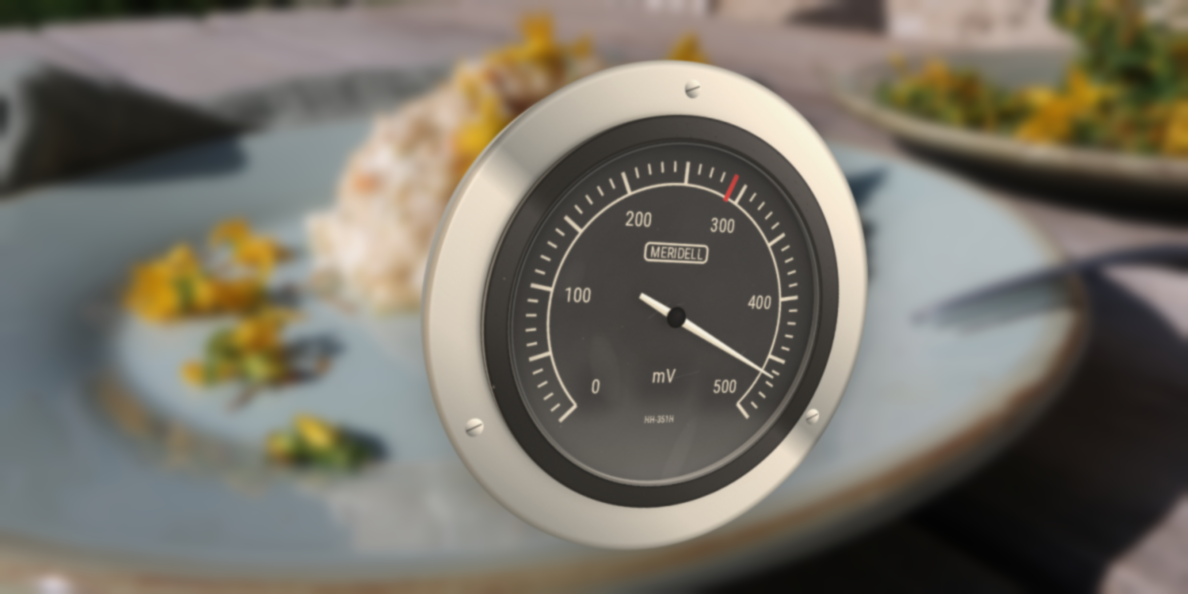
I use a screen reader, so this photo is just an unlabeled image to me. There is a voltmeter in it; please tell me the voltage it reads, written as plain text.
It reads 465 mV
